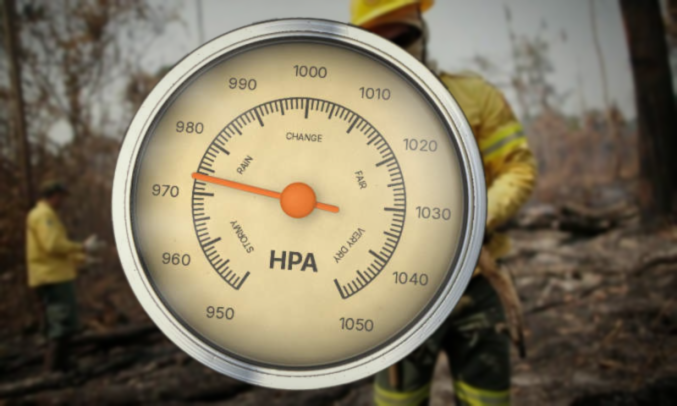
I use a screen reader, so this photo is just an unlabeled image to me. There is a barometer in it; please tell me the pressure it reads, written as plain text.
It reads 973 hPa
